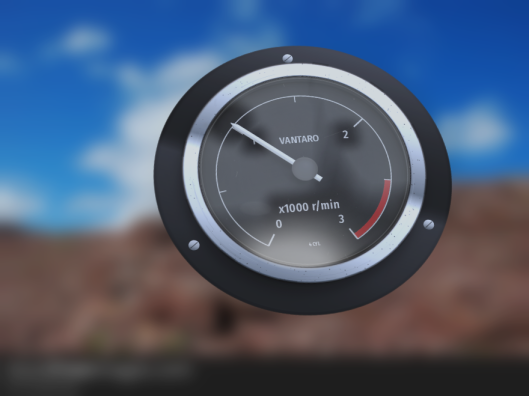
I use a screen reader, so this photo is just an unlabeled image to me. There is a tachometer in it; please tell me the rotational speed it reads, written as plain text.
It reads 1000 rpm
